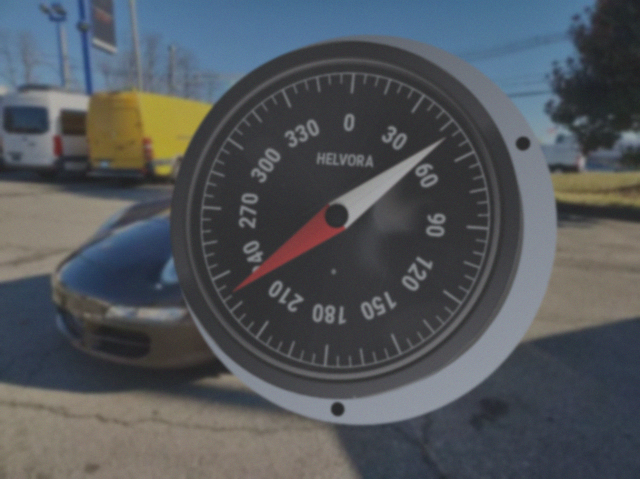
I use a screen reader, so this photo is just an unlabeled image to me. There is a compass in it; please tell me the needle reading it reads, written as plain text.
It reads 230 °
